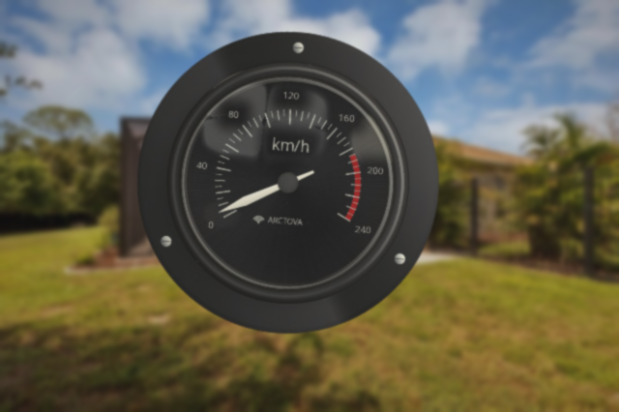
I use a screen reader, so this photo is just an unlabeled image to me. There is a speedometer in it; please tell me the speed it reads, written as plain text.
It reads 5 km/h
